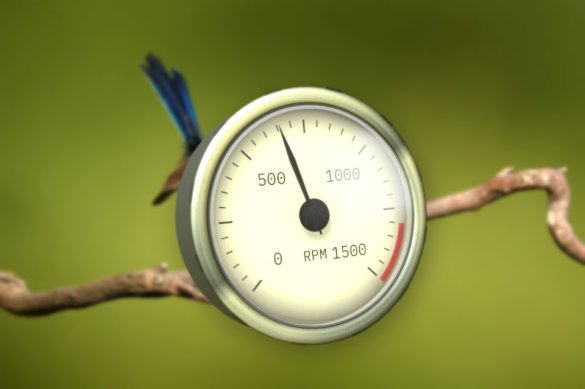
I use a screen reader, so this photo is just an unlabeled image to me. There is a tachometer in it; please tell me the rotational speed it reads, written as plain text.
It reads 650 rpm
